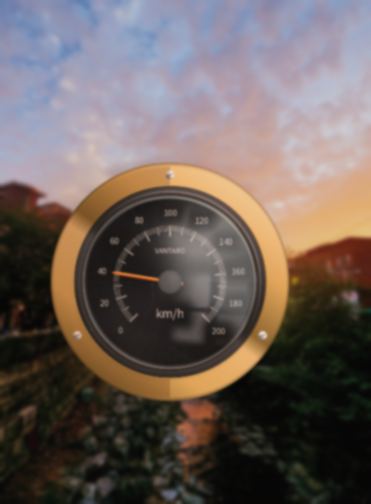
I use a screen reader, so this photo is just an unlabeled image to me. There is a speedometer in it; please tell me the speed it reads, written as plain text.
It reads 40 km/h
